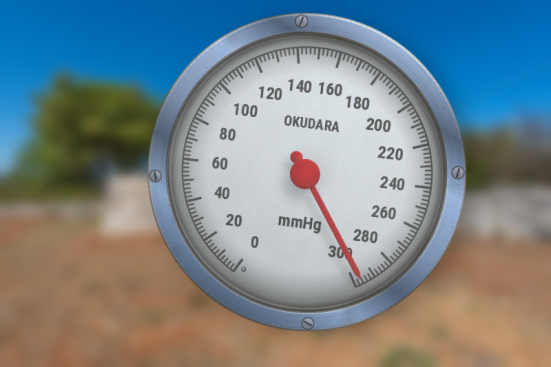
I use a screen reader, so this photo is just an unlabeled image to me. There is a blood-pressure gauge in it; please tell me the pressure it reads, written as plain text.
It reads 296 mmHg
